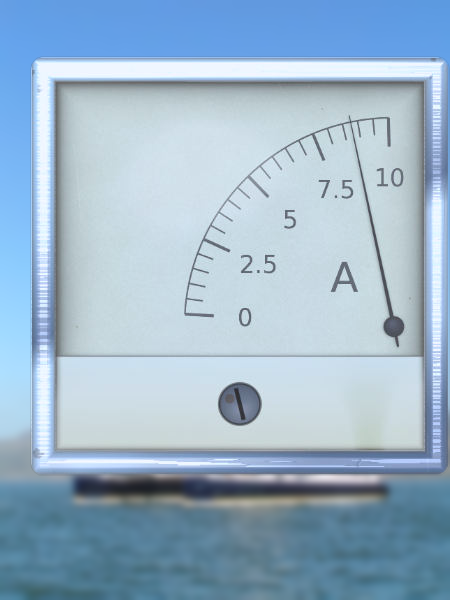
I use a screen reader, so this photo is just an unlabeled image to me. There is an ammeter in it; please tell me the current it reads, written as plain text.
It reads 8.75 A
